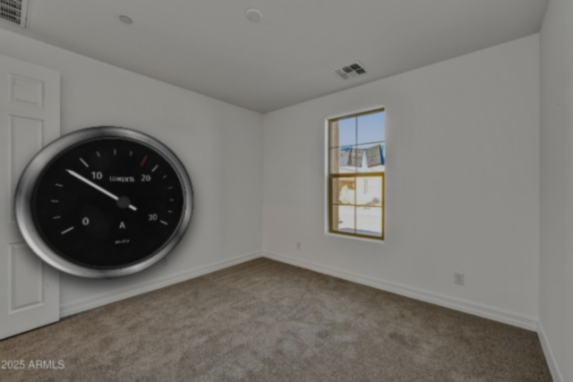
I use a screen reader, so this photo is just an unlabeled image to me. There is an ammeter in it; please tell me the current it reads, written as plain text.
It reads 8 A
